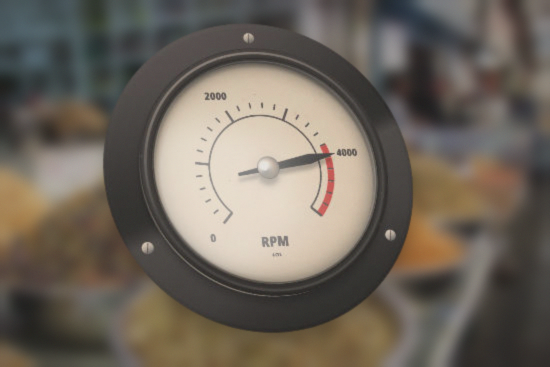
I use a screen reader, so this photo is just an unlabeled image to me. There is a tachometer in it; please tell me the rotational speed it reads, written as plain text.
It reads 4000 rpm
